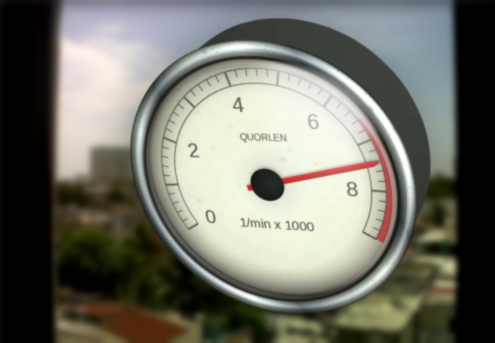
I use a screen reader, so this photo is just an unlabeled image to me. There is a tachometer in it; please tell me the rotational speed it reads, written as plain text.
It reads 7400 rpm
